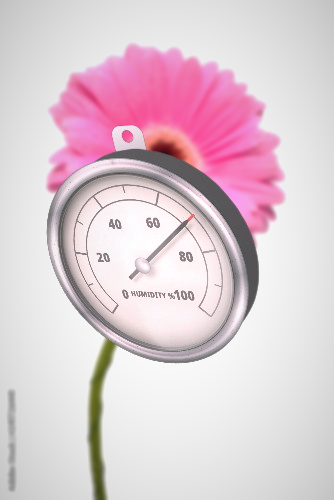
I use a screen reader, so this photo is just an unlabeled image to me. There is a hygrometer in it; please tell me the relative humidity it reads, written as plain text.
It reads 70 %
